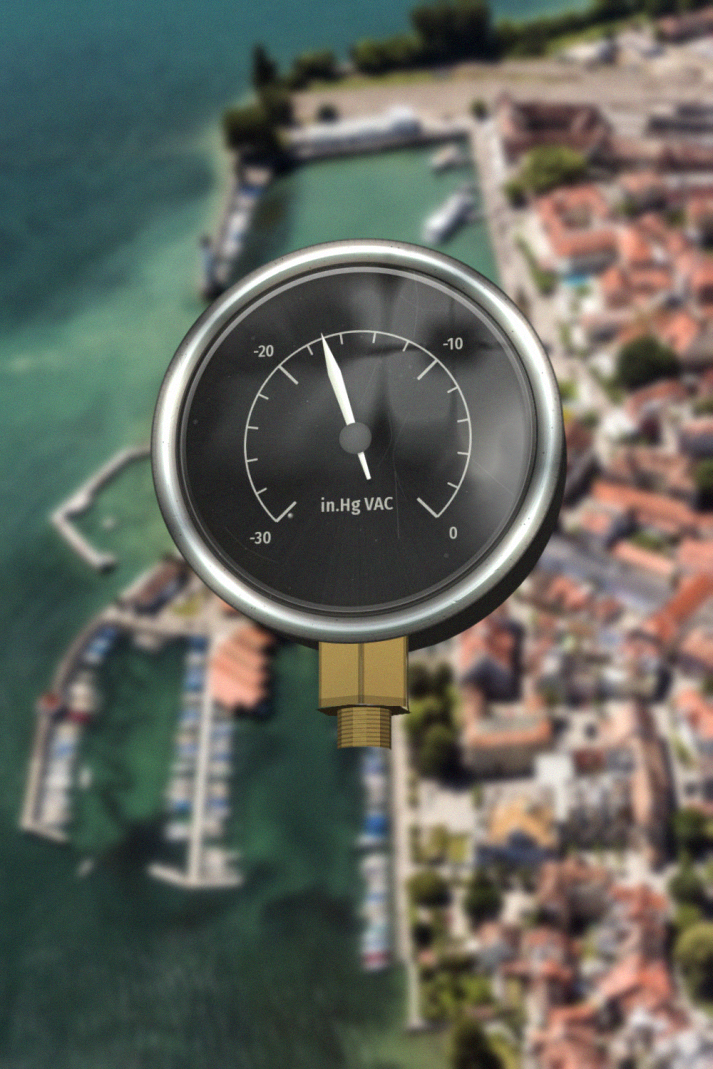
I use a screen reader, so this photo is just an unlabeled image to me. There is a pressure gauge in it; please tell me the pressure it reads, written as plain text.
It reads -17 inHg
